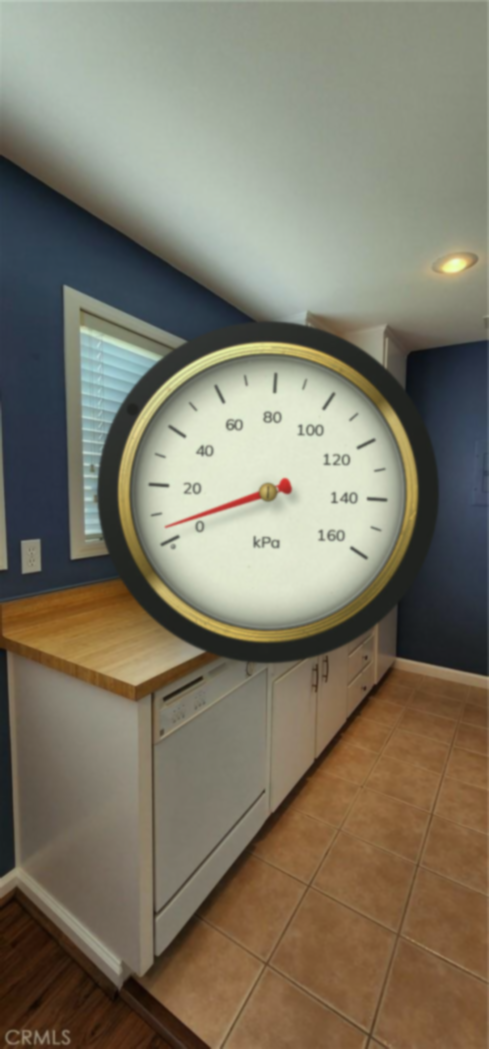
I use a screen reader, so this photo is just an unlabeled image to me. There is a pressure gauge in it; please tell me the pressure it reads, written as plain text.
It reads 5 kPa
